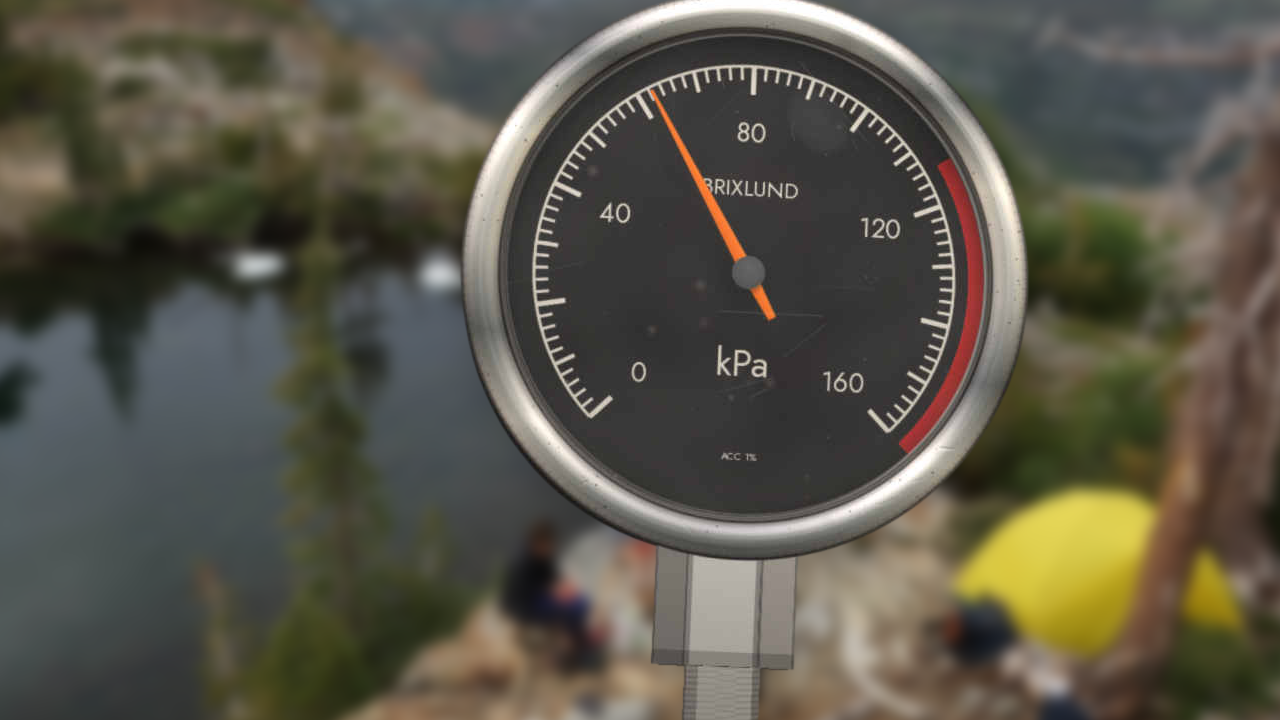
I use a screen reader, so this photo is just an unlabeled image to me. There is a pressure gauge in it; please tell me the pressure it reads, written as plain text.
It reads 62 kPa
